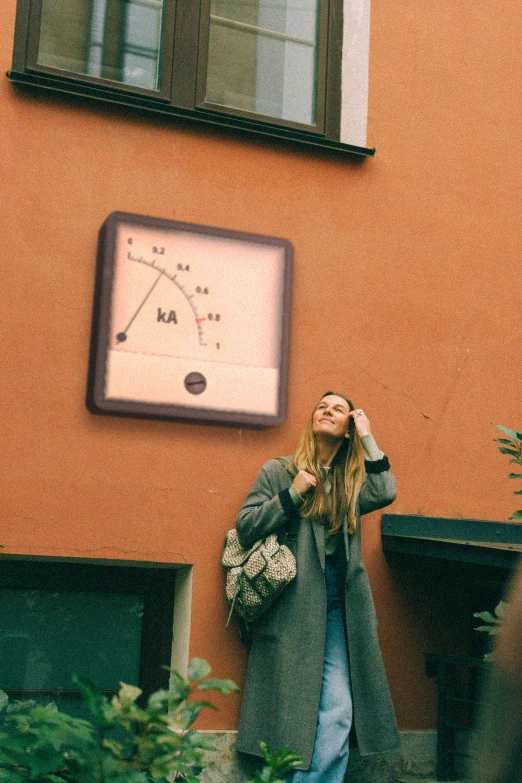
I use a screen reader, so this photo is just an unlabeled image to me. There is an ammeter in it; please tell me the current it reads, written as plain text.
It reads 0.3 kA
